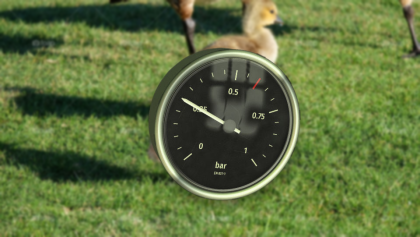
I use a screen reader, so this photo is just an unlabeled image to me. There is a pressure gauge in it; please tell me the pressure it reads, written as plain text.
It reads 0.25 bar
